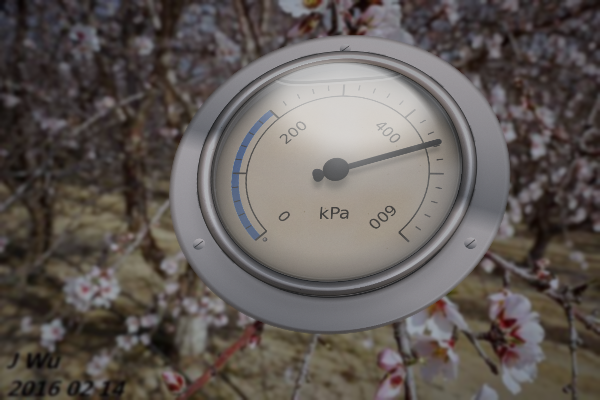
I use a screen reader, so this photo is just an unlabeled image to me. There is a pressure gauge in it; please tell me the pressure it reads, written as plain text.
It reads 460 kPa
